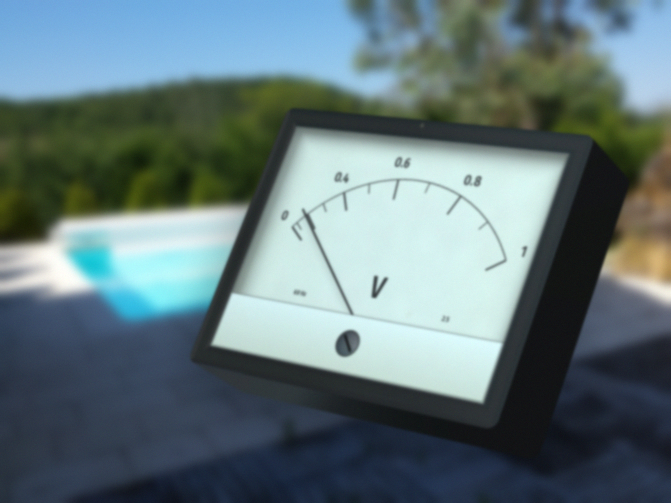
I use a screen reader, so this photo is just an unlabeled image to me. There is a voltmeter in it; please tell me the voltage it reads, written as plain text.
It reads 0.2 V
